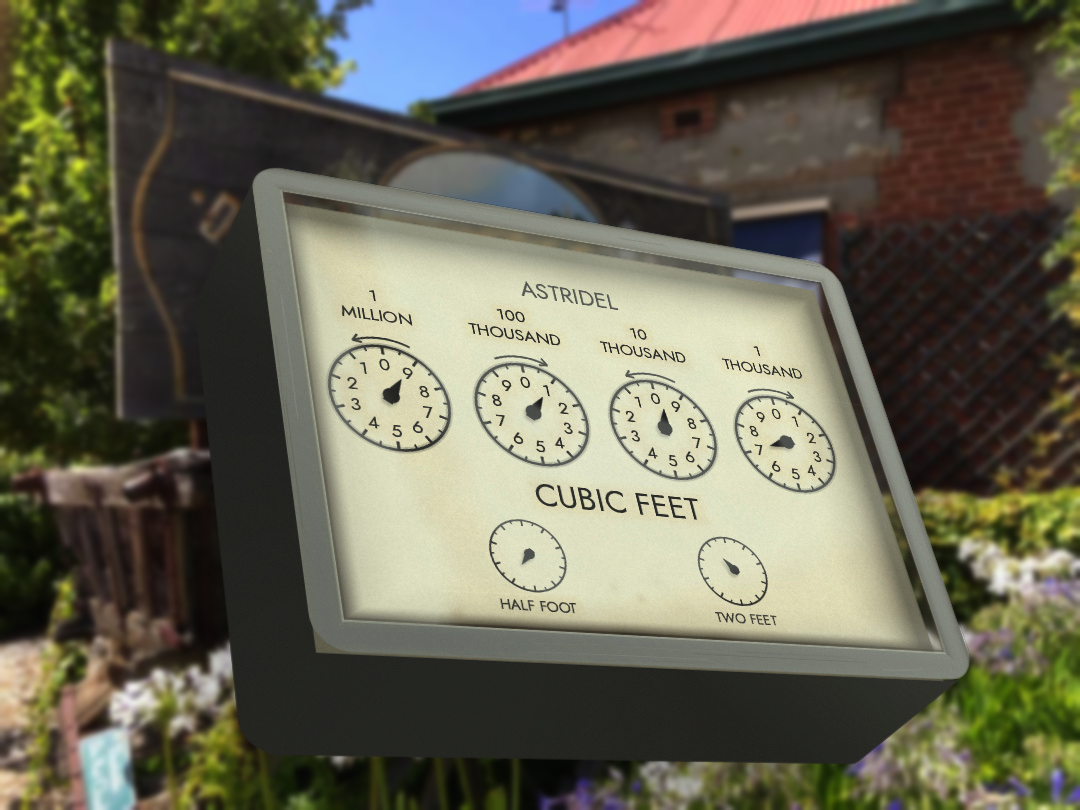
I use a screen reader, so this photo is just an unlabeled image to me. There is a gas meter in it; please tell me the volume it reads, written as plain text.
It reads 909700 ft³
